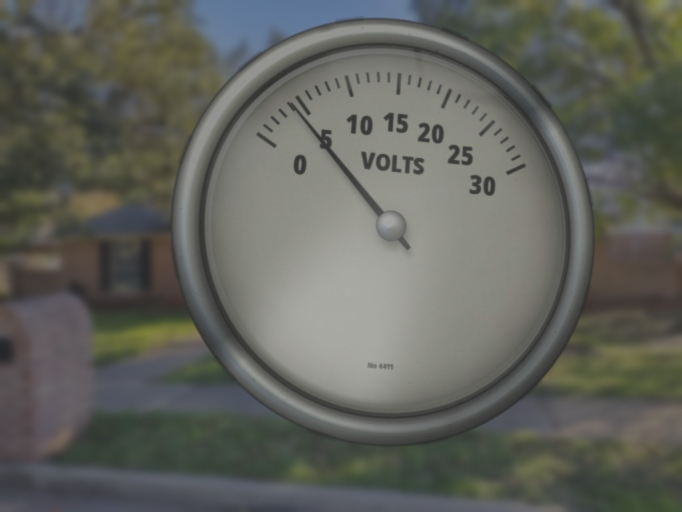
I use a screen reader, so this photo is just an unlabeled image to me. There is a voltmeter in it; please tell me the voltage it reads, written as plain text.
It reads 4 V
